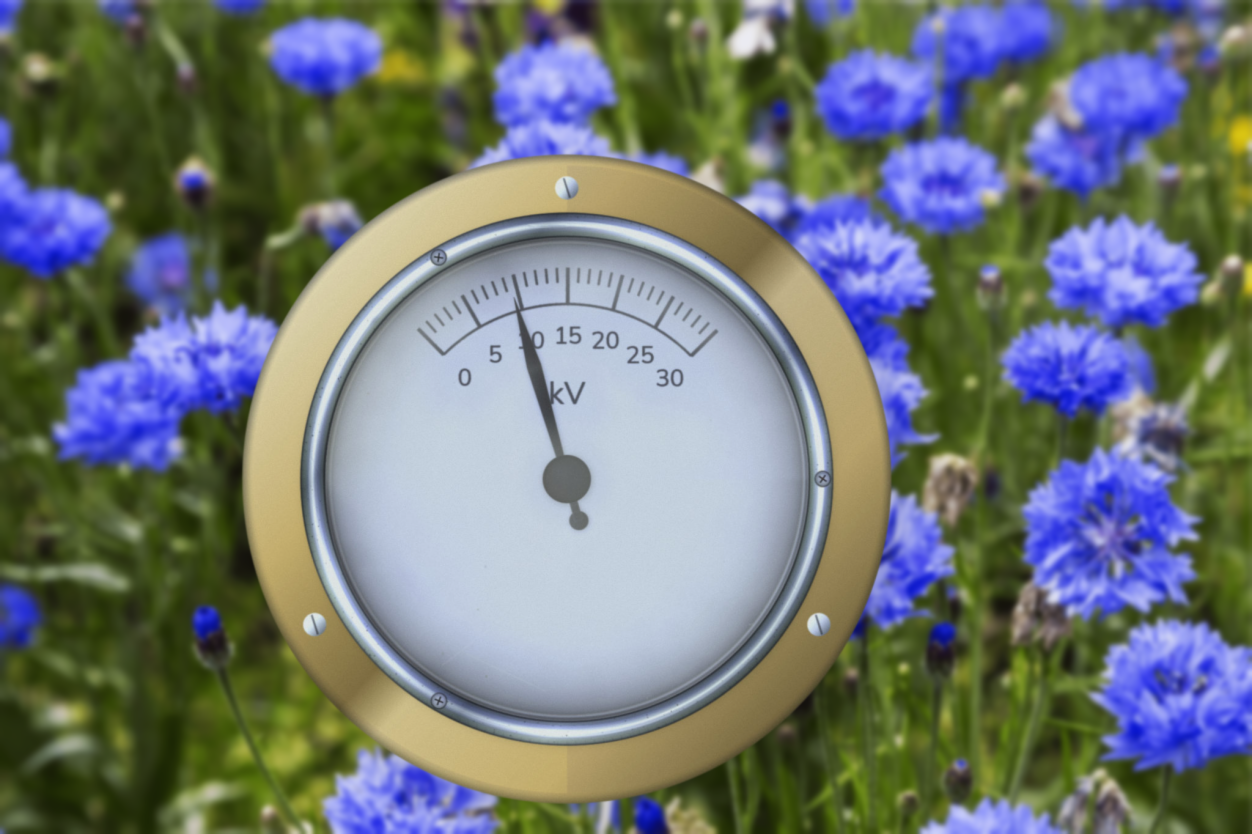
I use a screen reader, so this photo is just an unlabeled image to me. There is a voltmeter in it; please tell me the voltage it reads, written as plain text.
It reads 9.5 kV
